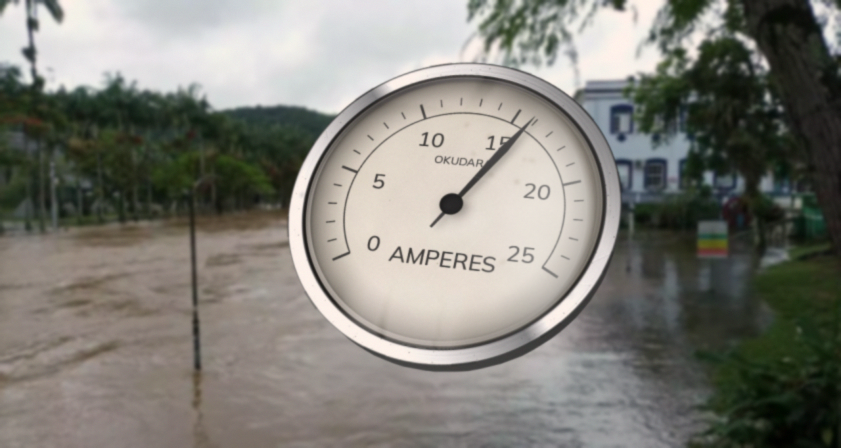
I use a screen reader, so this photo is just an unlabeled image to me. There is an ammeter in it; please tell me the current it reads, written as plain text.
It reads 16 A
